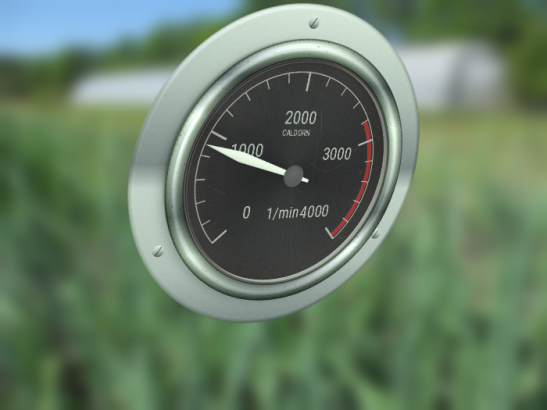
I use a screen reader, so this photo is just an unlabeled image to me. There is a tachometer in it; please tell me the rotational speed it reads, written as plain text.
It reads 900 rpm
